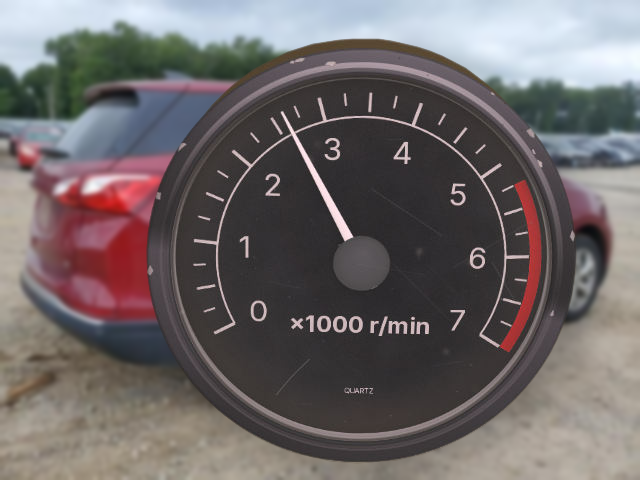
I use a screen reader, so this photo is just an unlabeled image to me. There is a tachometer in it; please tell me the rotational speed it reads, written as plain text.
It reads 2625 rpm
